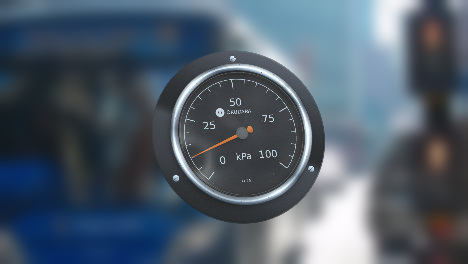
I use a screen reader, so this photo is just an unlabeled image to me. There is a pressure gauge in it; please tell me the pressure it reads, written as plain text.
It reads 10 kPa
